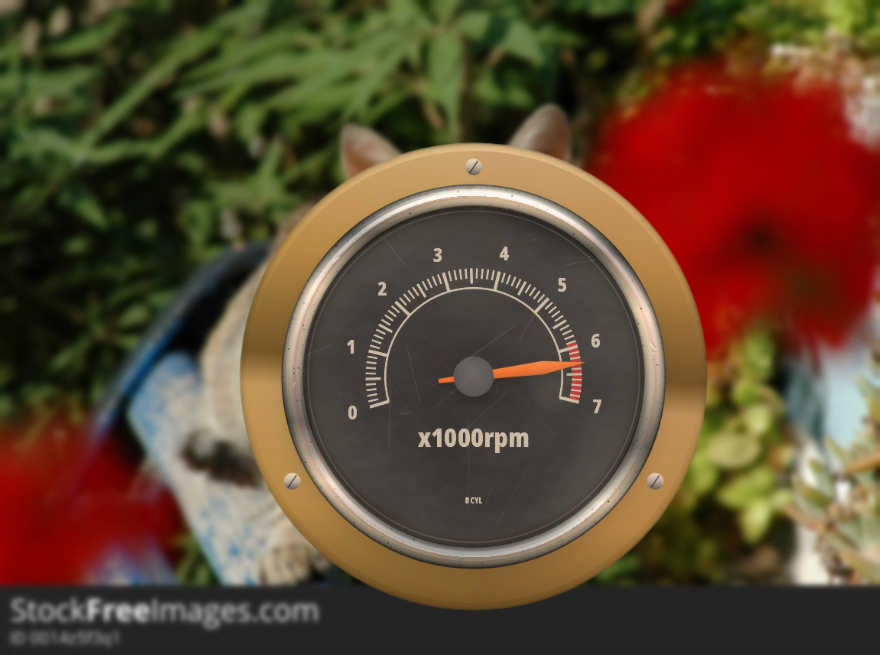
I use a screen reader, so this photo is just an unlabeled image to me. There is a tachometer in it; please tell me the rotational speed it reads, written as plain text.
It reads 6300 rpm
